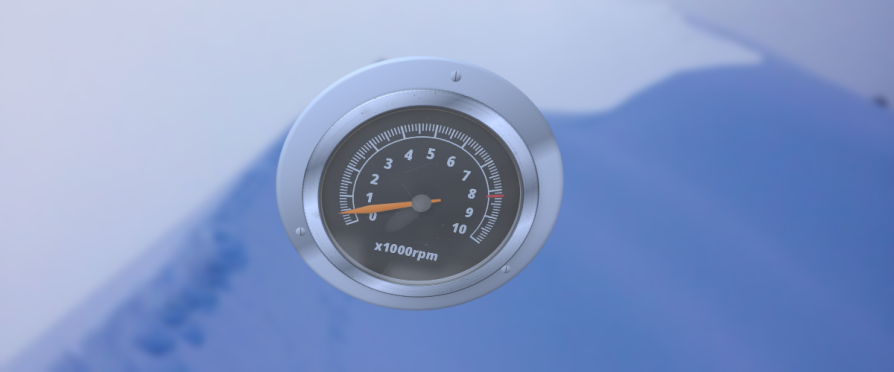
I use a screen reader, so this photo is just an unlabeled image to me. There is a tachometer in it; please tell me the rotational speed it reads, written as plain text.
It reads 500 rpm
